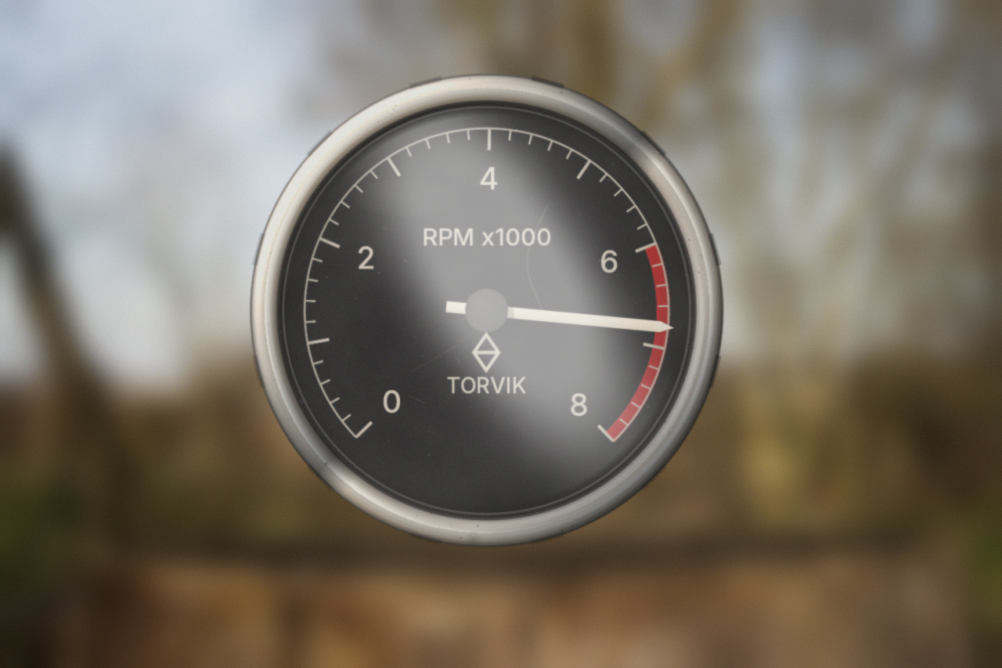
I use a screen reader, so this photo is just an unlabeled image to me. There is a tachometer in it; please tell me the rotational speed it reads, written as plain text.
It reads 6800 rpm
